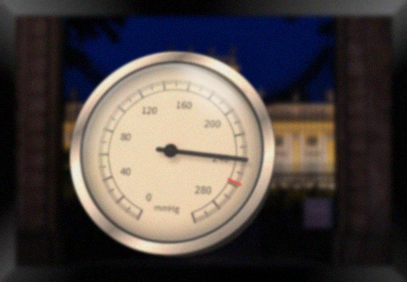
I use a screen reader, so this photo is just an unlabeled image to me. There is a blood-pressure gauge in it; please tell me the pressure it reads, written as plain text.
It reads 240 mmHg
